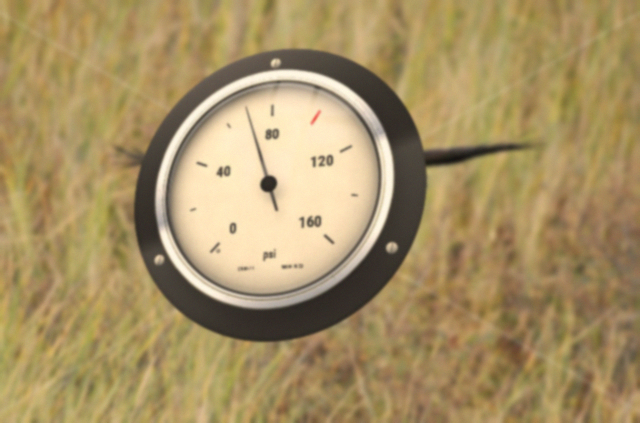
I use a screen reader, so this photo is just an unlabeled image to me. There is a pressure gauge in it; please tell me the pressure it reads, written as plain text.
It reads 70 psi
